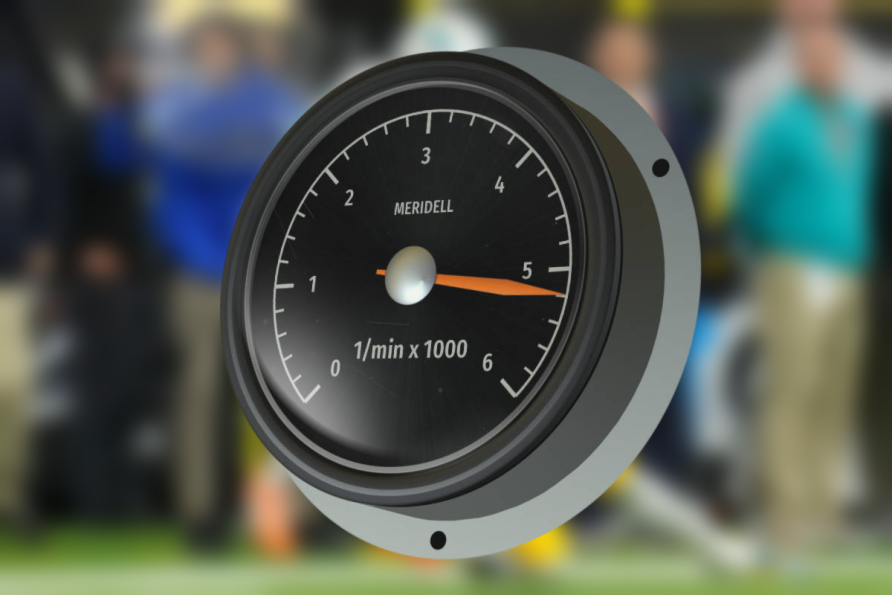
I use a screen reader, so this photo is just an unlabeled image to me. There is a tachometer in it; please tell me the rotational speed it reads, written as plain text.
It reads 5200 rpm
